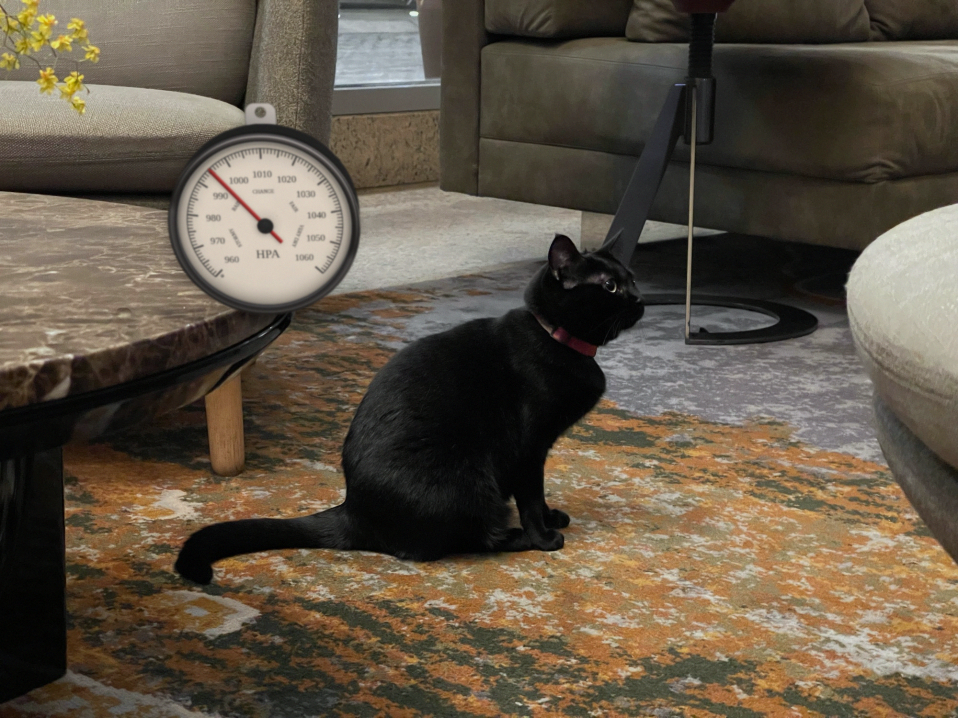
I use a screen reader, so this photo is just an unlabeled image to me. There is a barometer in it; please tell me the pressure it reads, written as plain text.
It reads 995 hPa
